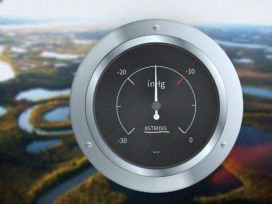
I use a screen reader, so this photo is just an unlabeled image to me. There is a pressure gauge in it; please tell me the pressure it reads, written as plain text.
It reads -15 inHg
